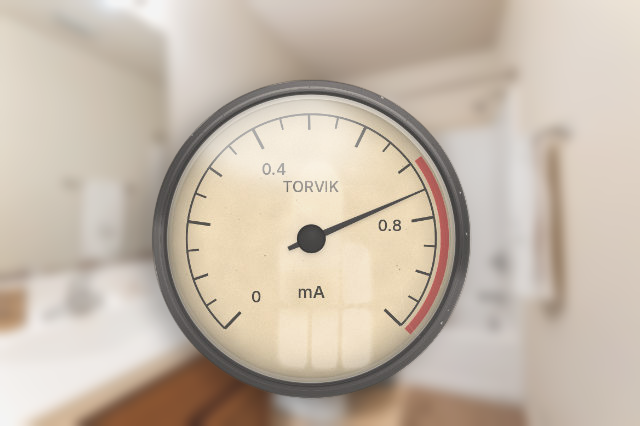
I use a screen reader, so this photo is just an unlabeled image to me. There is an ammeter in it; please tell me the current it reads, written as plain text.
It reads 0.75 mA
